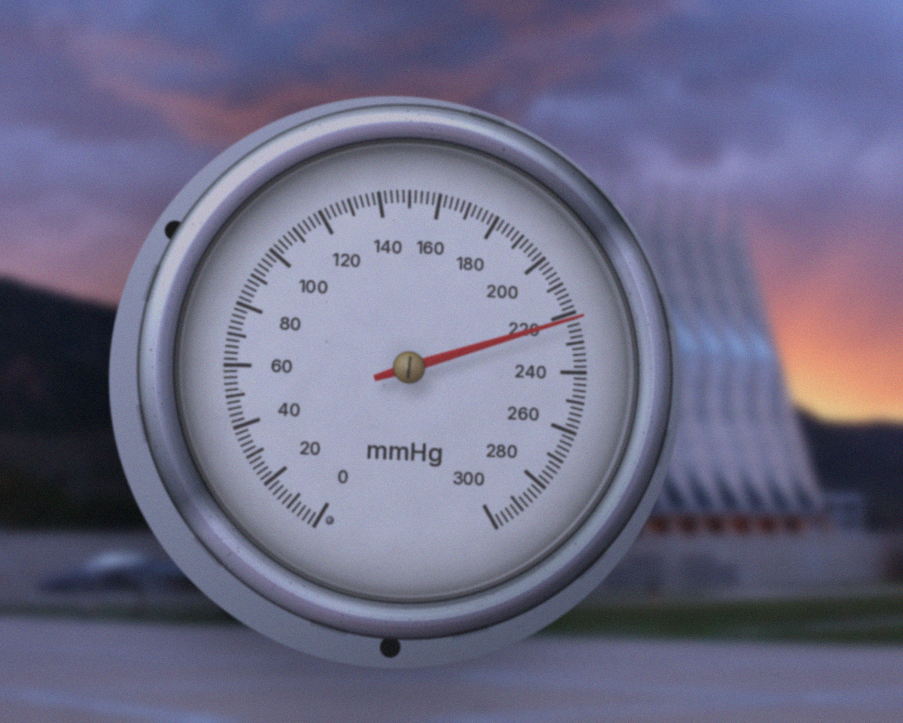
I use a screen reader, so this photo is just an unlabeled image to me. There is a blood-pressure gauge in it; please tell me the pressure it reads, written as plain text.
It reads 222 mmHg
